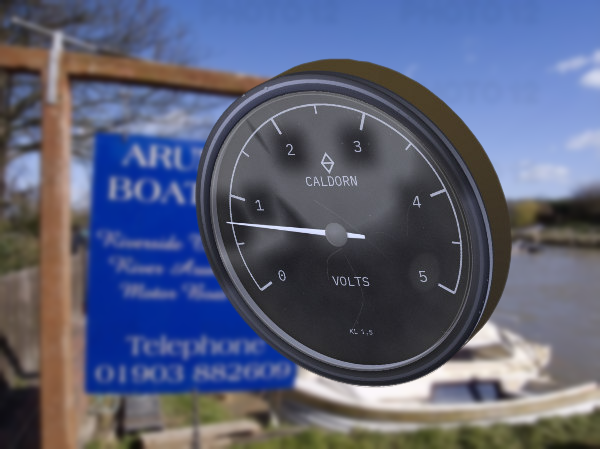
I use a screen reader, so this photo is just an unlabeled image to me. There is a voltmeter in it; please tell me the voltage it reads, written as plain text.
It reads 0.75 V
